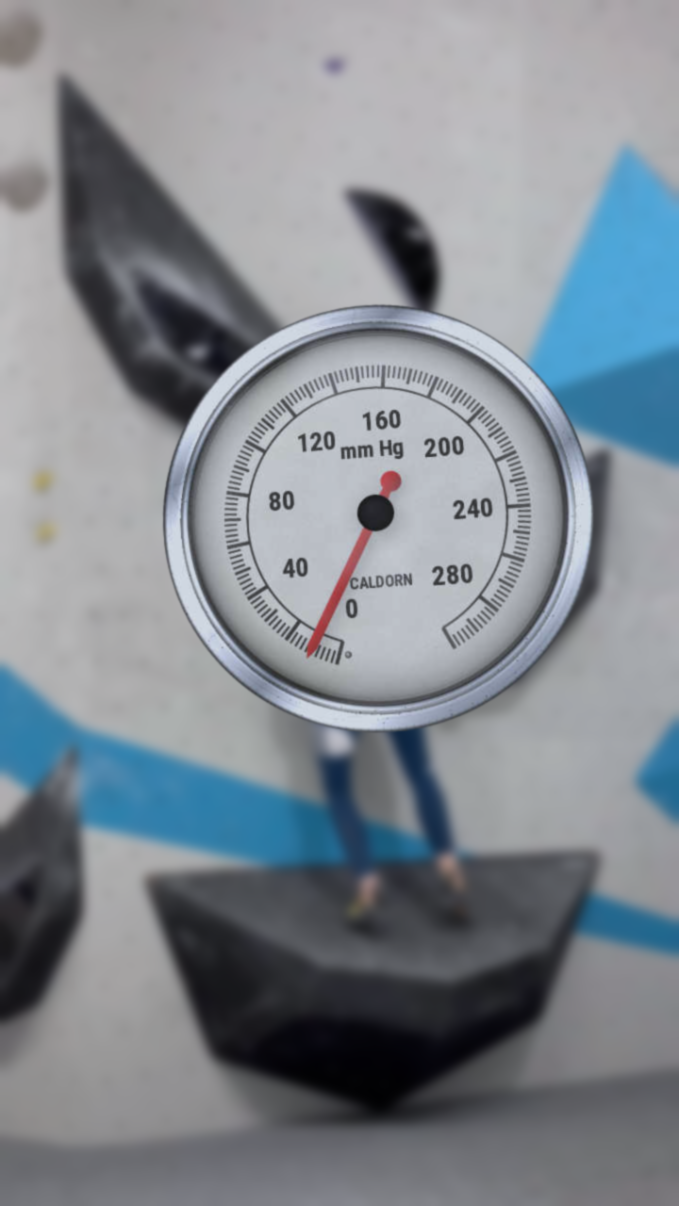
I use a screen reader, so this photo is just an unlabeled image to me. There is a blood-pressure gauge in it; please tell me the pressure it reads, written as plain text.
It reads 10 mmHg
